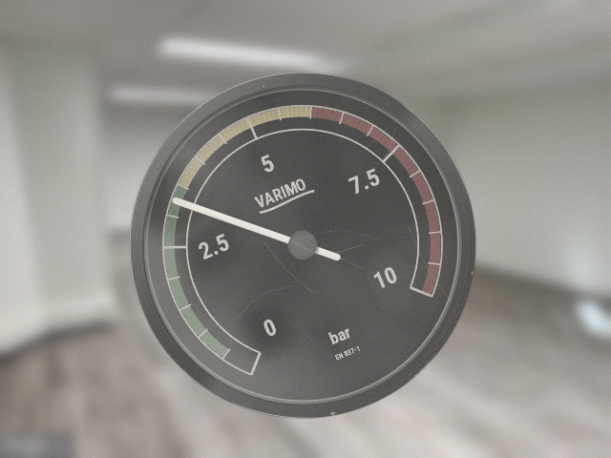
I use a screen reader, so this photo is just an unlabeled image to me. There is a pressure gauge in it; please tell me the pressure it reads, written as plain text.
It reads 3.25 bar
